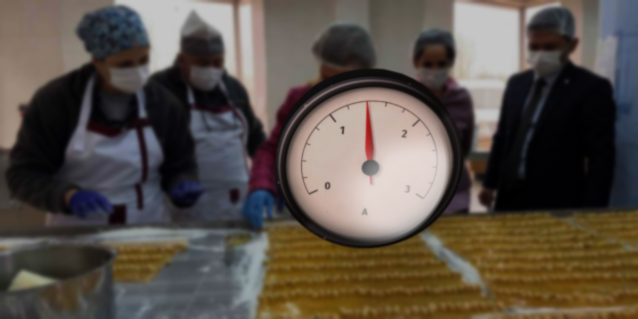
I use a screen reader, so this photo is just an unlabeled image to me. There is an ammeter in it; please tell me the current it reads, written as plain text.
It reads 1.4 A
